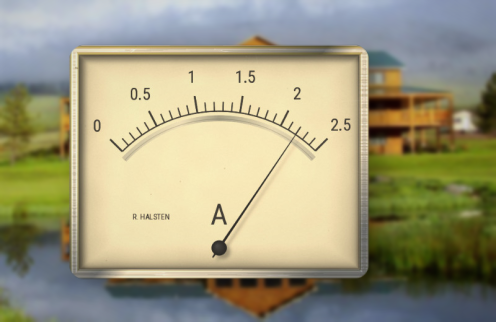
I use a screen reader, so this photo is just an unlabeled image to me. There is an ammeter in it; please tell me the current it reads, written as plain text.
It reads 2.2 A
